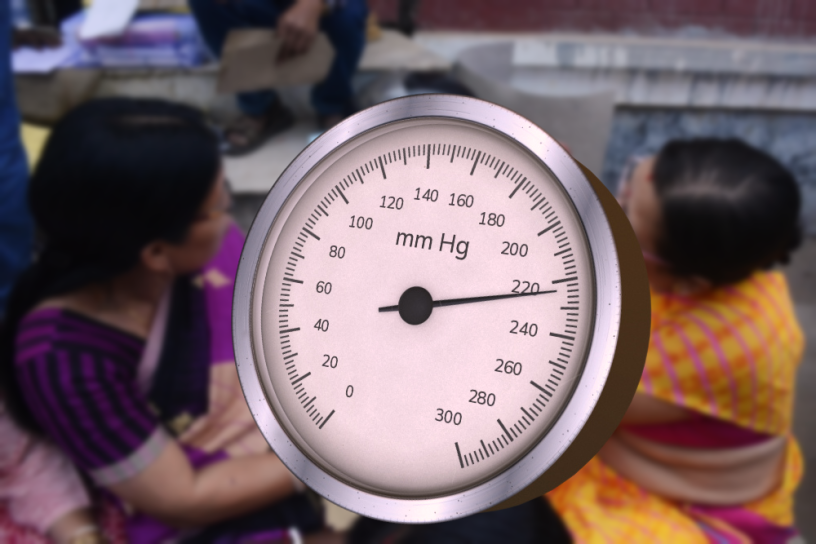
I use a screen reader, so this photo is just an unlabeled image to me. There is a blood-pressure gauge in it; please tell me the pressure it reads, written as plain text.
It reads 224 mmHg
